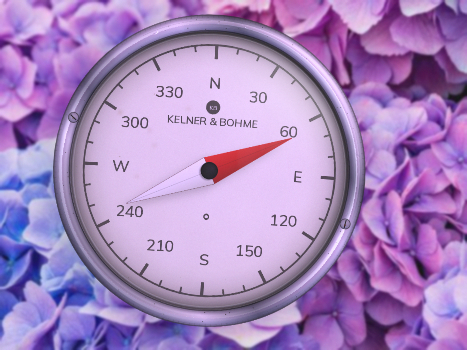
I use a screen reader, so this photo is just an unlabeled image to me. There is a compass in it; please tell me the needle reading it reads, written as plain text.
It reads 65 °
